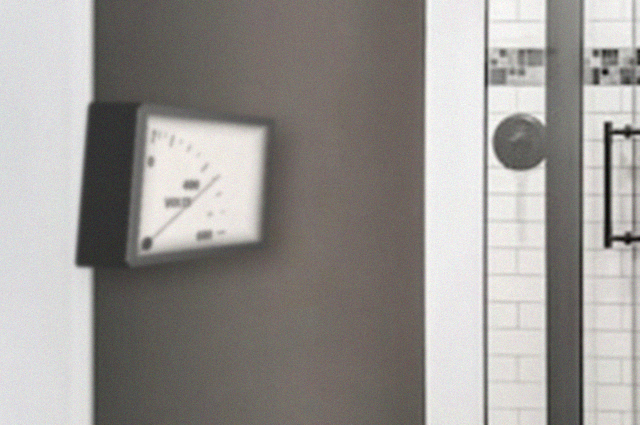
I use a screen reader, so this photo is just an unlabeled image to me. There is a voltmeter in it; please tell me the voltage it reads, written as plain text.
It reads 450 V
